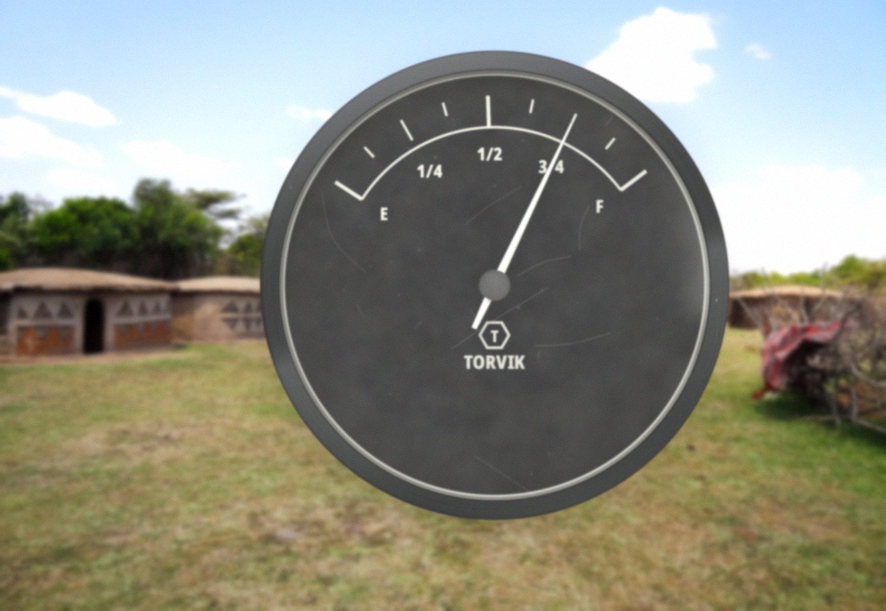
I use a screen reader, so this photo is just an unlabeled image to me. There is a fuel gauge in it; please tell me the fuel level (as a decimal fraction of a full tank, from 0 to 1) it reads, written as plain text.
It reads 0.75
